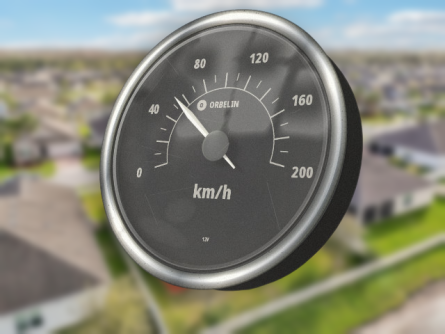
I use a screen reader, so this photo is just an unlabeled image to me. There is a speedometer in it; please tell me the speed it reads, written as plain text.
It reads 55 km/h
